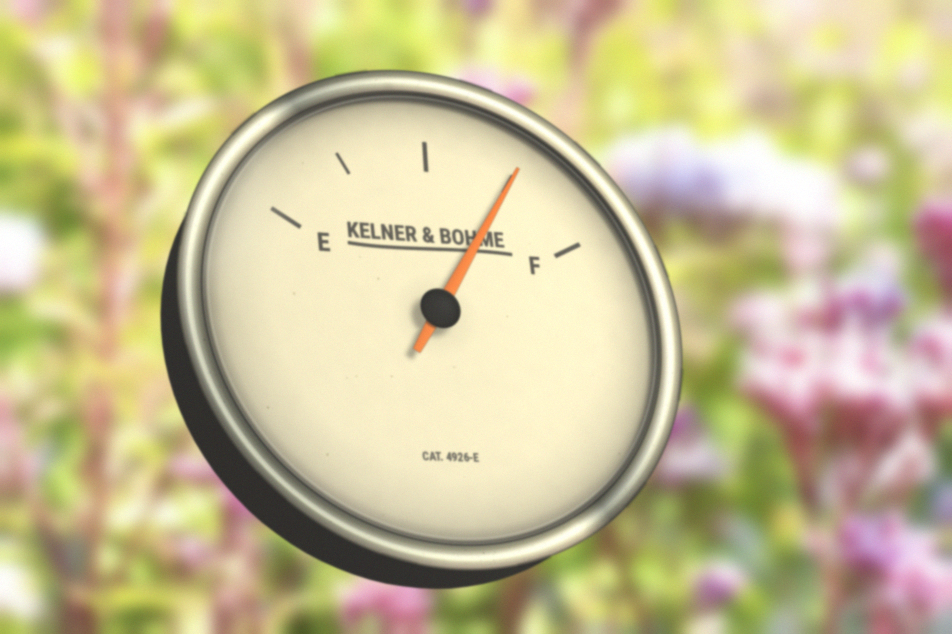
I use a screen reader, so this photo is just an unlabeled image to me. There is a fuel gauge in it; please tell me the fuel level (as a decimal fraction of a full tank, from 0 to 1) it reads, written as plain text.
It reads 0.75
